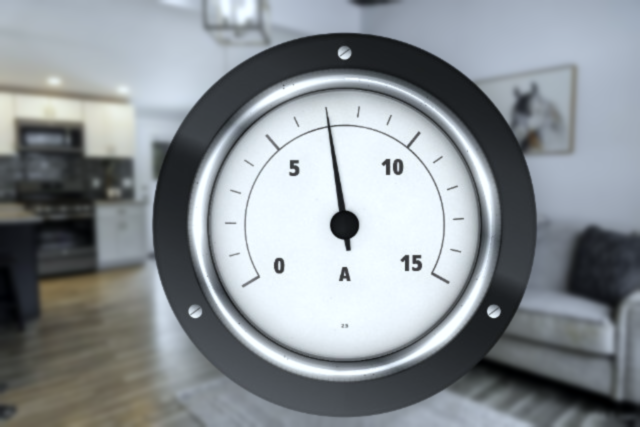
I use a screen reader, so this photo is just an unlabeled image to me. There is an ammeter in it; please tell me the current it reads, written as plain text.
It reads 7 A
